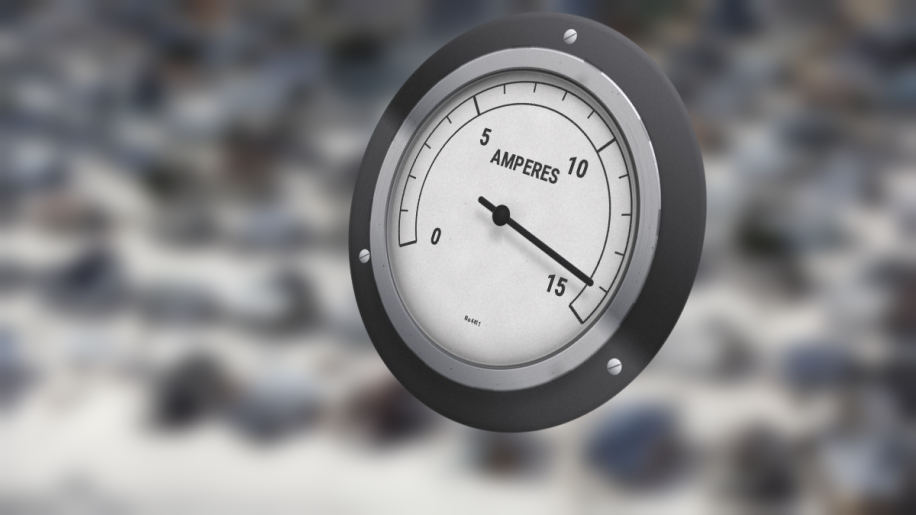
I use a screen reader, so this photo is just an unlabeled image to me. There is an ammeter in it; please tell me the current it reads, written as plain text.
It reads 14 A
